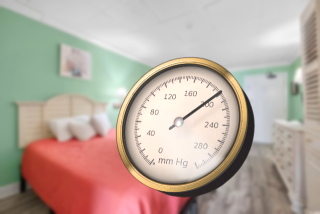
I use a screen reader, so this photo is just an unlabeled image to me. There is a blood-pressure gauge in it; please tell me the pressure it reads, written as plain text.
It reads 200 mmHg
